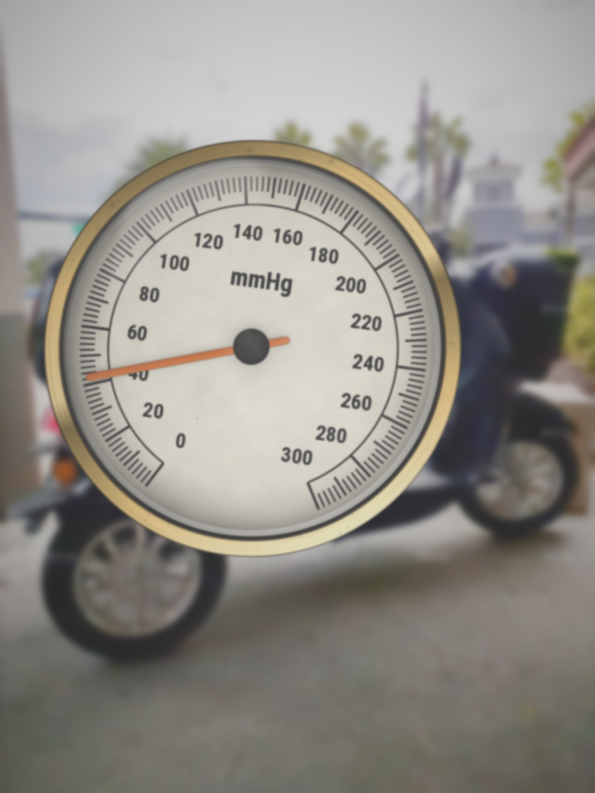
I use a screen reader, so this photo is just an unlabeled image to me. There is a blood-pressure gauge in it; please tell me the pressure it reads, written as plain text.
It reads 42 mmHg
